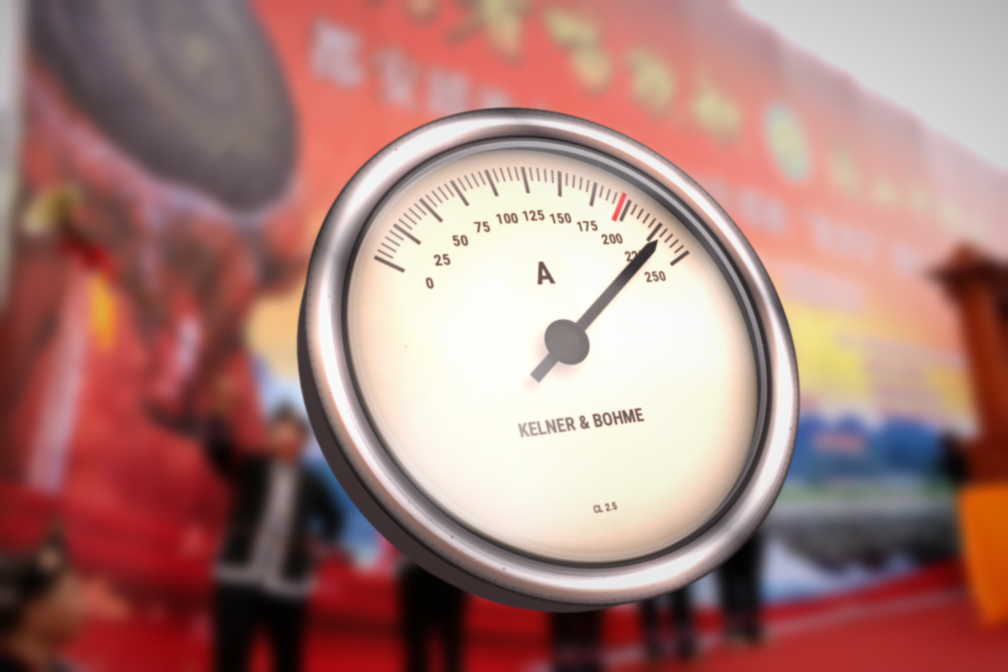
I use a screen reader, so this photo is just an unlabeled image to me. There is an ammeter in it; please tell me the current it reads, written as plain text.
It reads 230 A
